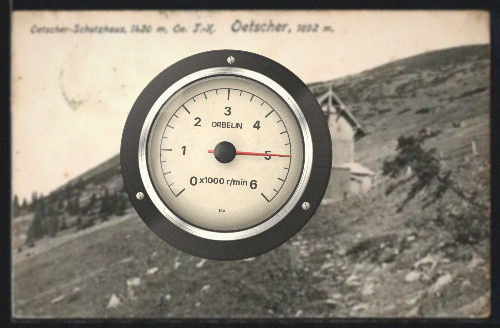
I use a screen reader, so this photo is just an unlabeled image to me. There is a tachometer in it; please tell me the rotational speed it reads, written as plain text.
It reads 5000 rpm
